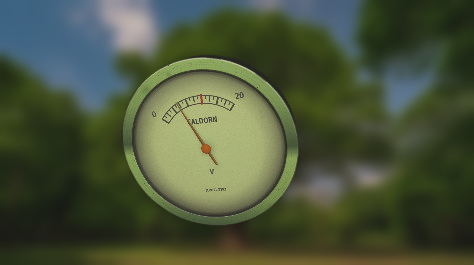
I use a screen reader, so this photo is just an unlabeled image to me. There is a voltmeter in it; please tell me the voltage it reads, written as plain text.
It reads 6 V
